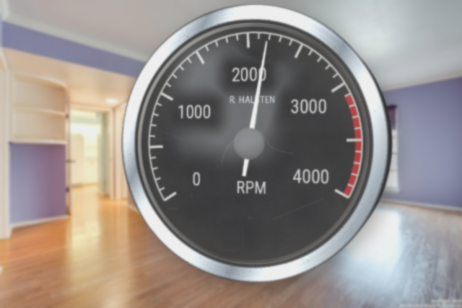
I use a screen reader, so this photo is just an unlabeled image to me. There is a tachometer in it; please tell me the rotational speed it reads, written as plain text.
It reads 2200 rpm
